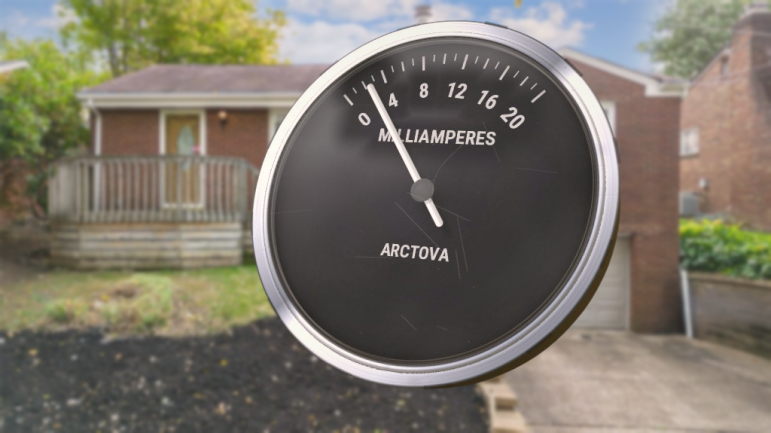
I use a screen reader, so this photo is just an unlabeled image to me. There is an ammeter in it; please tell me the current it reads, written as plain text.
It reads 2.5 mA
